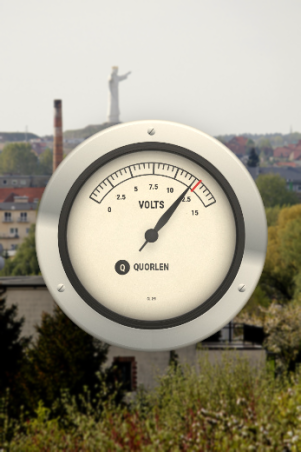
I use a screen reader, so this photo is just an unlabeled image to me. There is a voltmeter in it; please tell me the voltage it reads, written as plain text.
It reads 12 V
